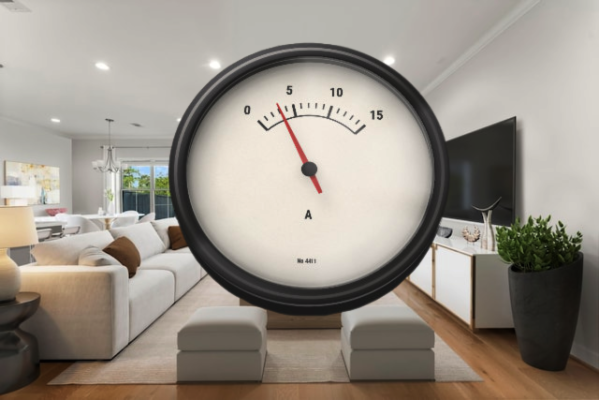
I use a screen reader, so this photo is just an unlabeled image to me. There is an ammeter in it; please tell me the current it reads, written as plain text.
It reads 3 A
